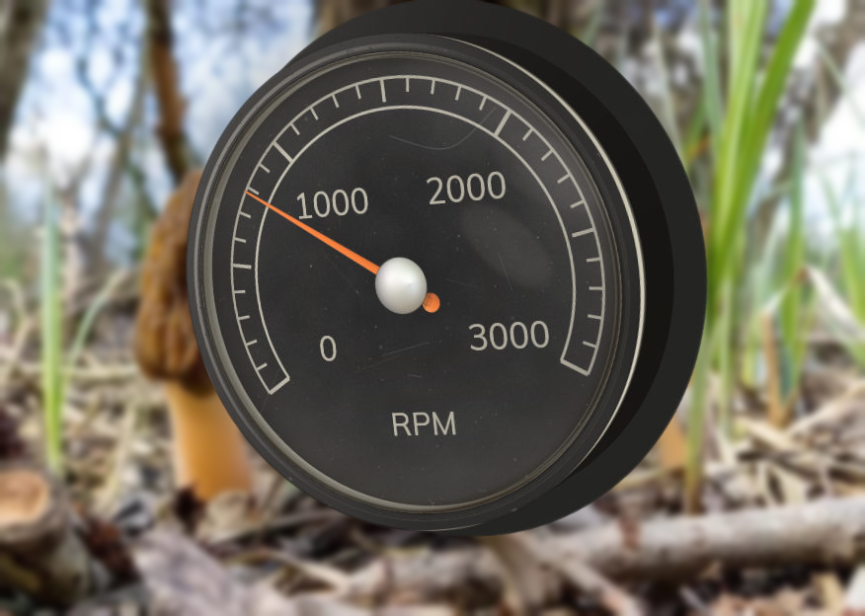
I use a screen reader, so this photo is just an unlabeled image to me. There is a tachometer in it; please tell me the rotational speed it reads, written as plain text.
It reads 800 rpm
